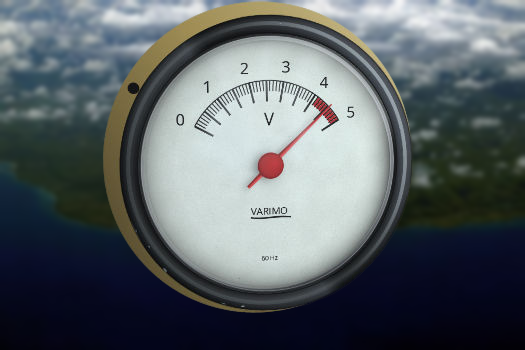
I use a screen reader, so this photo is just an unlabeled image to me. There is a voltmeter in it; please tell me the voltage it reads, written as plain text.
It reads 4.5 V
